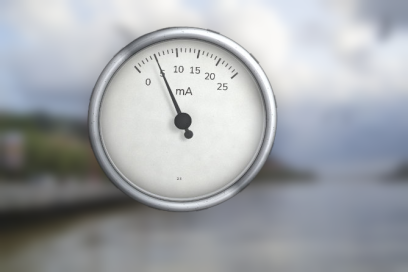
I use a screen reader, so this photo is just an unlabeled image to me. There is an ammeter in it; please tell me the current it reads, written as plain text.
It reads 5 mA
